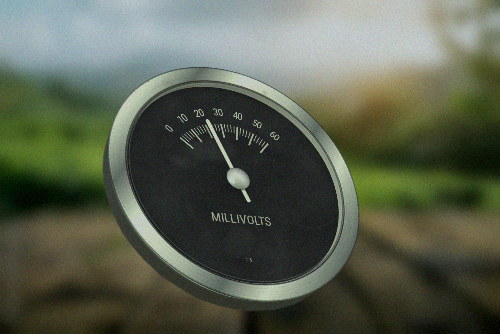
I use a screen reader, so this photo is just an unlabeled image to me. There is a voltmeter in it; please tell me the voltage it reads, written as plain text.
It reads 20 mV
